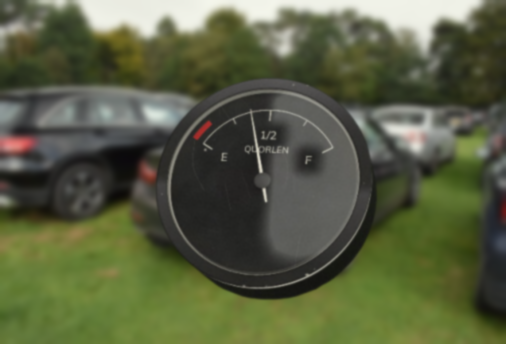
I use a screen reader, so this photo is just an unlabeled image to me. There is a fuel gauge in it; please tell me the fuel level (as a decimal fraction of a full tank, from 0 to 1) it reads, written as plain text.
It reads 0.375
